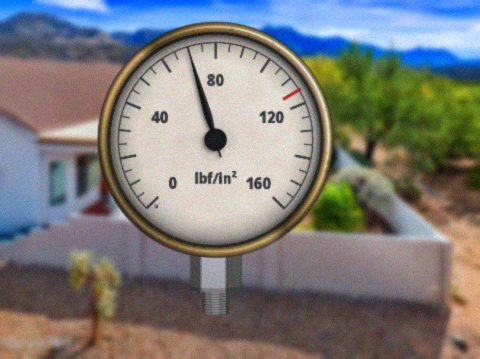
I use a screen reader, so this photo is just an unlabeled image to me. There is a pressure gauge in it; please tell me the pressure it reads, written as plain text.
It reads 70 psi
